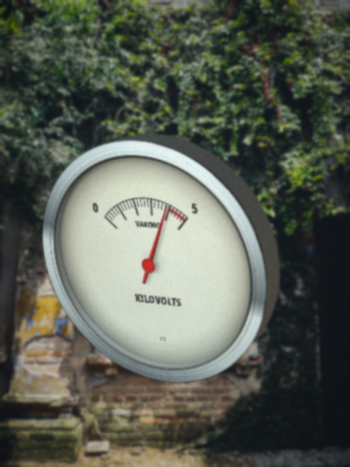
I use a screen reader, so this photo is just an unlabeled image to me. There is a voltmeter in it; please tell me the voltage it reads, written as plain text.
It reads 4 kV
